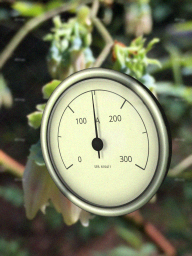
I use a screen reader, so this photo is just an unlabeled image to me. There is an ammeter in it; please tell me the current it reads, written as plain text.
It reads 150 A
